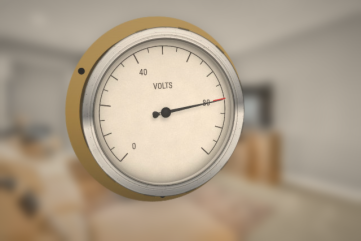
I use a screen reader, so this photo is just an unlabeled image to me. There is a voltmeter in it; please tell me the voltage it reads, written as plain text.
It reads 80 V
